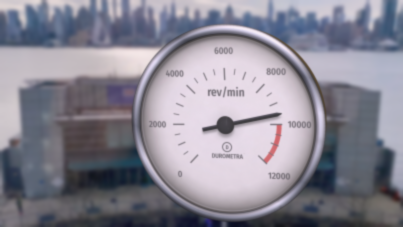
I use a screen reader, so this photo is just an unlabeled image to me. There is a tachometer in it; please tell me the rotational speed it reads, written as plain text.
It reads 9500 rpm
